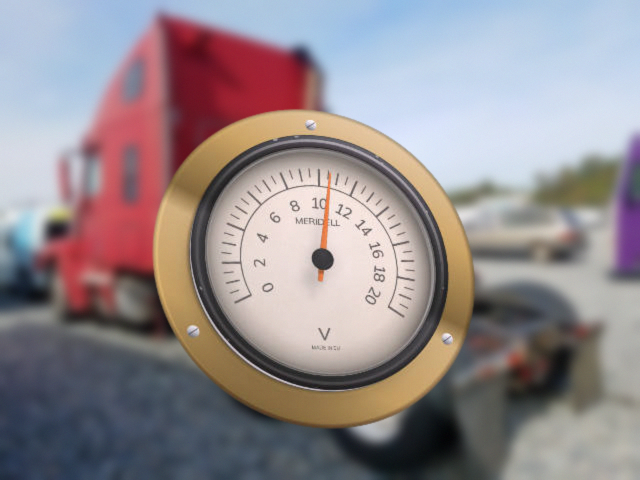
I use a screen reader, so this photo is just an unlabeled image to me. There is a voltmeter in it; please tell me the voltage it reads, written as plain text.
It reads 10.5 V
